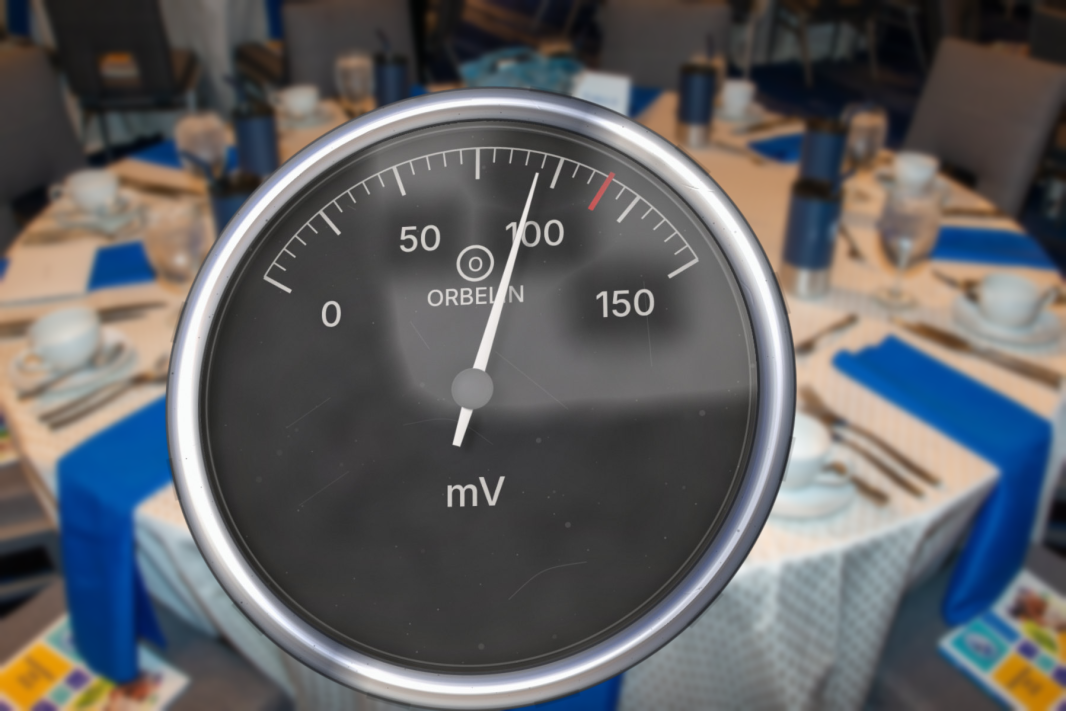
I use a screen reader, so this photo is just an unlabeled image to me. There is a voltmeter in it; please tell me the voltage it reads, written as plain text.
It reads 95 mV
